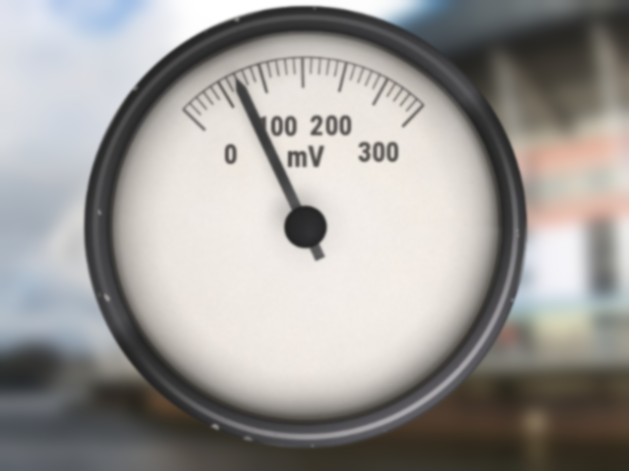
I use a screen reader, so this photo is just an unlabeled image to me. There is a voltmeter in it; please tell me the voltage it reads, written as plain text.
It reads 70 mV
